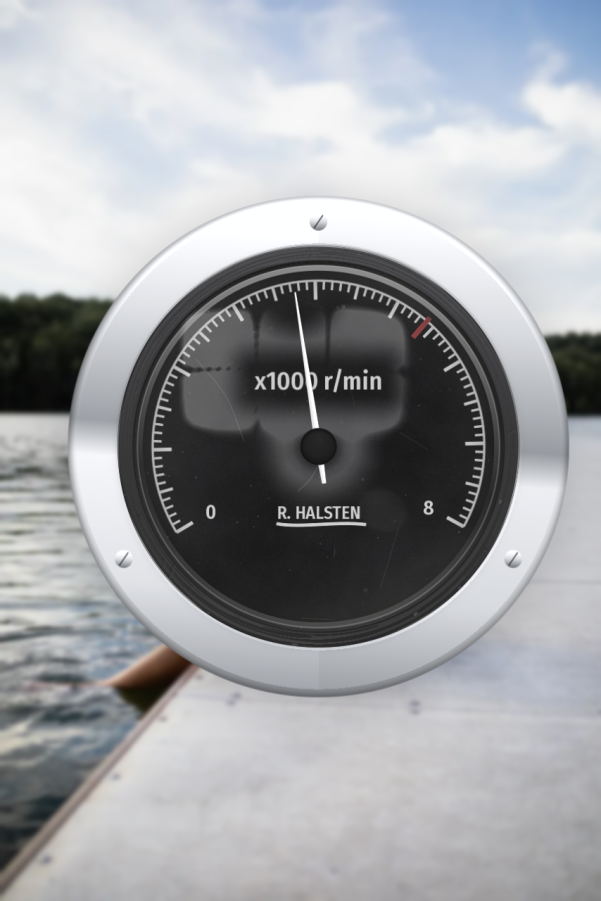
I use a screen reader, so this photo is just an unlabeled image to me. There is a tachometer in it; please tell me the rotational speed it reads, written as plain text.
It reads 3750 rpm
